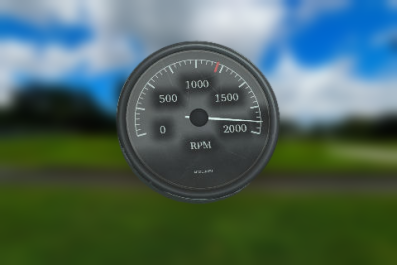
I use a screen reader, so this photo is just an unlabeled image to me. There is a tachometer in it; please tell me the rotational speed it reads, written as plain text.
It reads 1900 rpm
